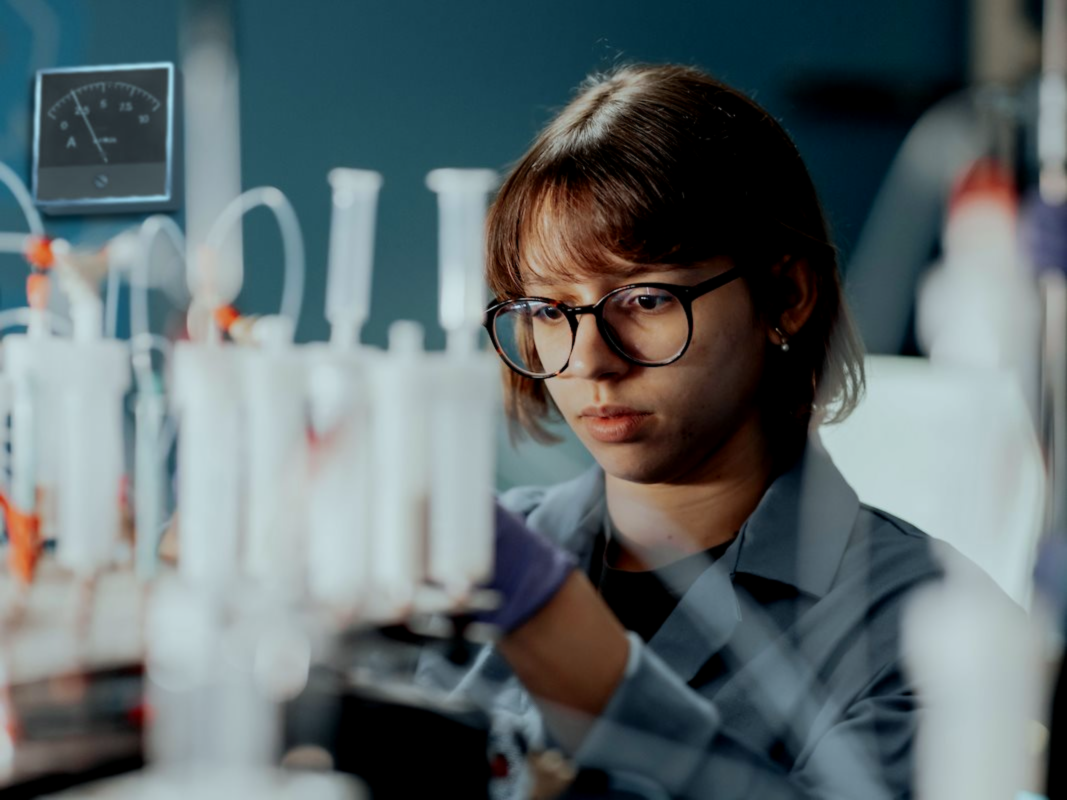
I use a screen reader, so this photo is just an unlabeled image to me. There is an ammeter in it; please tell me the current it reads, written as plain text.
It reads 2.5 A
